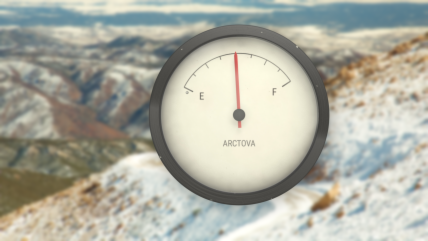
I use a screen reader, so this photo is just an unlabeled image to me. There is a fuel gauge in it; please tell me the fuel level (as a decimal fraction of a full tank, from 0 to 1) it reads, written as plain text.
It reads 0.5
